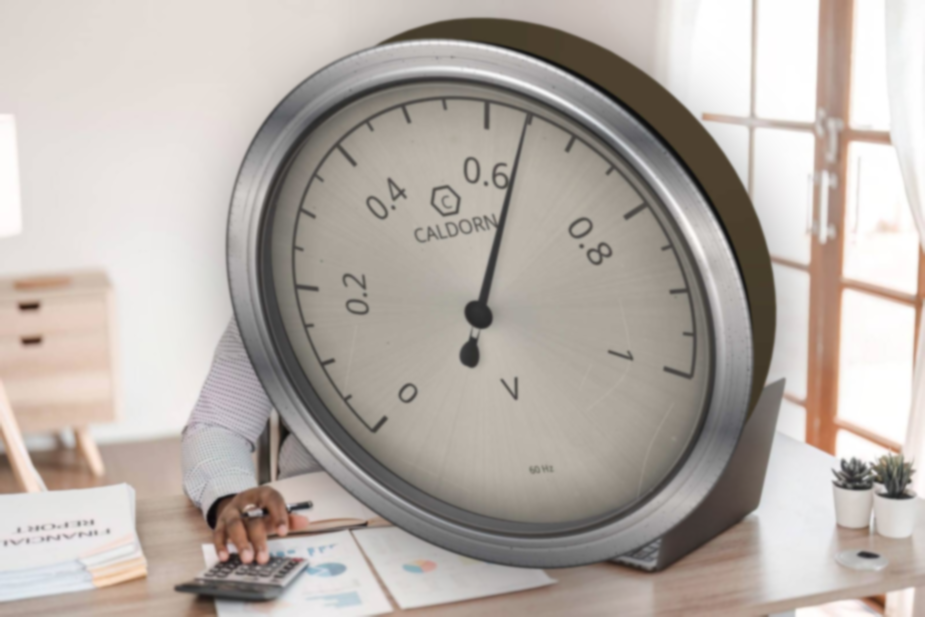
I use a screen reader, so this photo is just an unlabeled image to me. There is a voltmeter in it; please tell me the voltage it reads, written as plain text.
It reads 0.65 V
